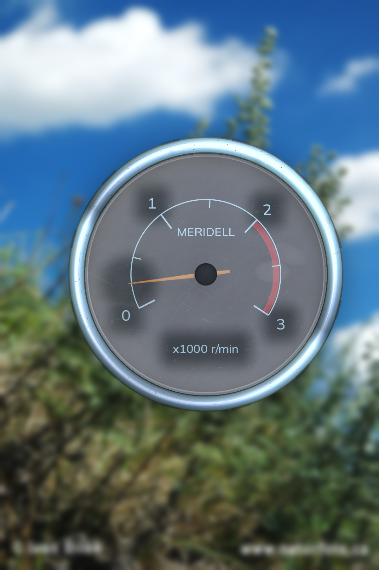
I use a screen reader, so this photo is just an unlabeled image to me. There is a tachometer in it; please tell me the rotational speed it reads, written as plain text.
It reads 250 rpm
